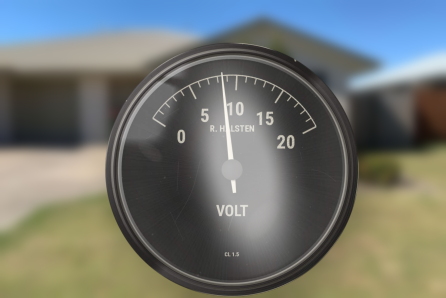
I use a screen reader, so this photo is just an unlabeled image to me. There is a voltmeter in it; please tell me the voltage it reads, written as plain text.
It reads 8.5 V
